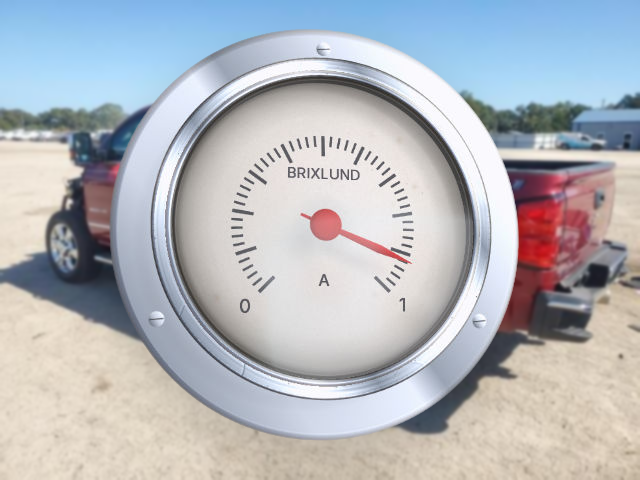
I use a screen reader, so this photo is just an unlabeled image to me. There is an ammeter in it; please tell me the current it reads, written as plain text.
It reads 0.92 A
